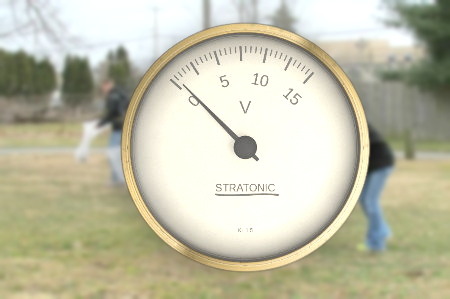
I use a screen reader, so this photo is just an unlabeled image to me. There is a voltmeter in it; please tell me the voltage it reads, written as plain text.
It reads 0.5 V
